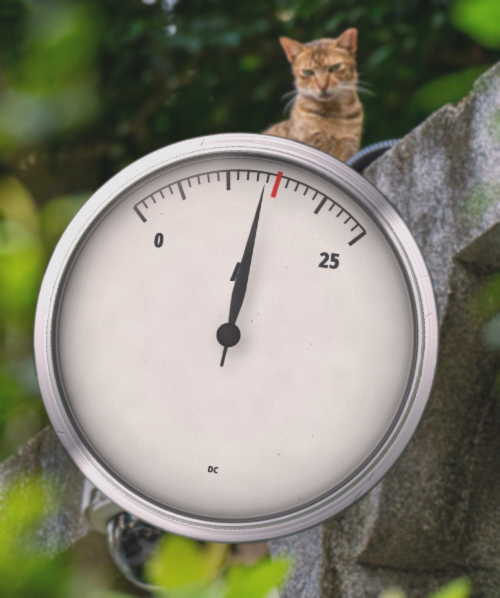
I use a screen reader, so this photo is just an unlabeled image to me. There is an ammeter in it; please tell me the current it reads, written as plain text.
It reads 14 A
